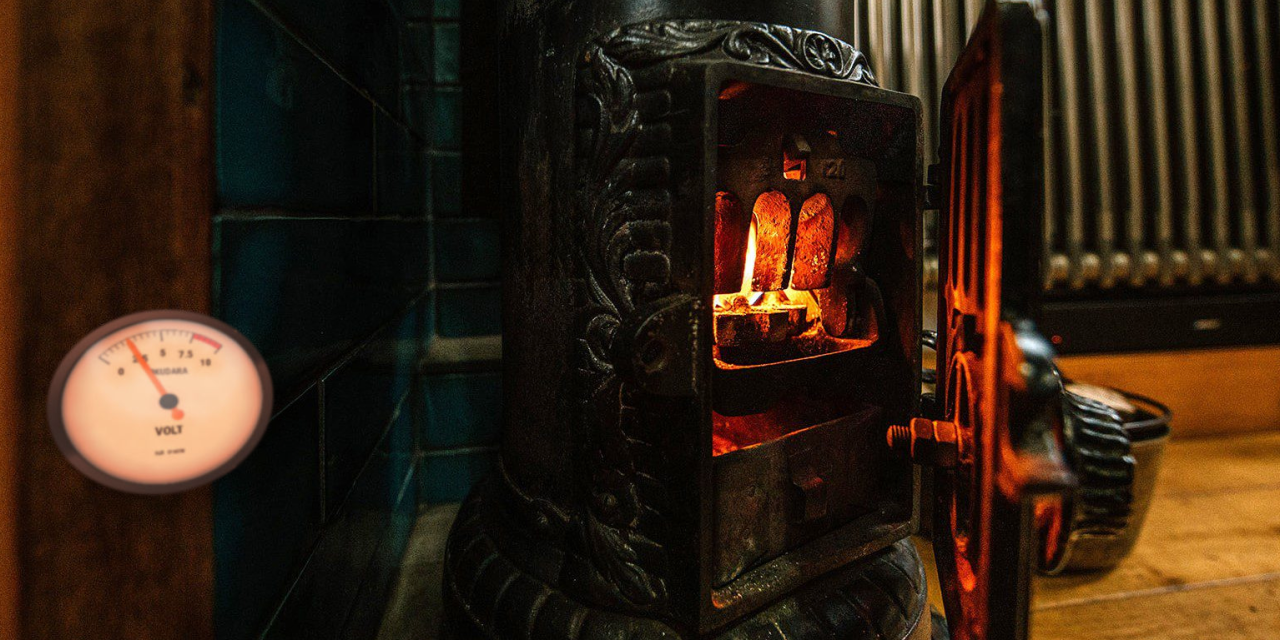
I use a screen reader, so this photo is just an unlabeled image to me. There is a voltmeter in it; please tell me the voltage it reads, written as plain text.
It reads 2.5 V
